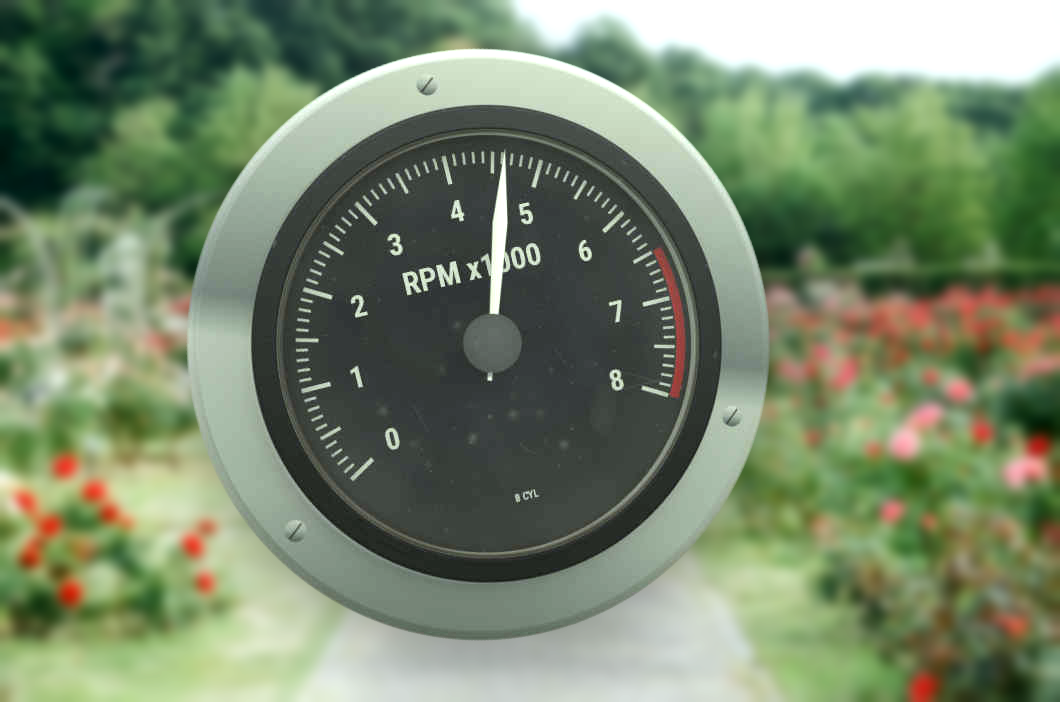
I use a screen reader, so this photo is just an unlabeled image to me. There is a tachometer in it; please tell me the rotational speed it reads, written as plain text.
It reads 4600 rpm
